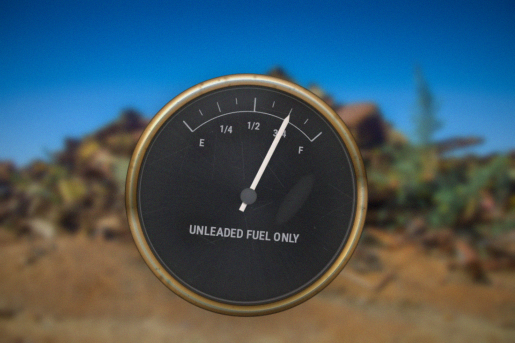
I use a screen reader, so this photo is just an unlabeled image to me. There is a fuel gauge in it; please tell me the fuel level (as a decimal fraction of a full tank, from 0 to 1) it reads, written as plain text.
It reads 0.75
